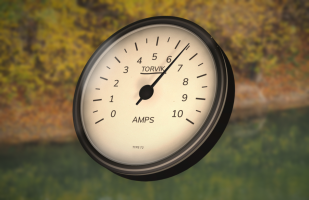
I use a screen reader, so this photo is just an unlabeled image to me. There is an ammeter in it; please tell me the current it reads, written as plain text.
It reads 6.5 A
